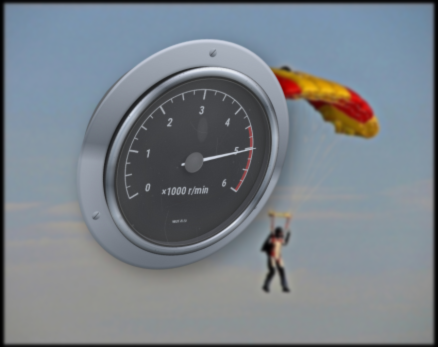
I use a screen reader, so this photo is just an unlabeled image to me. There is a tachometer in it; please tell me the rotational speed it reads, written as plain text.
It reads 5000 rpm
